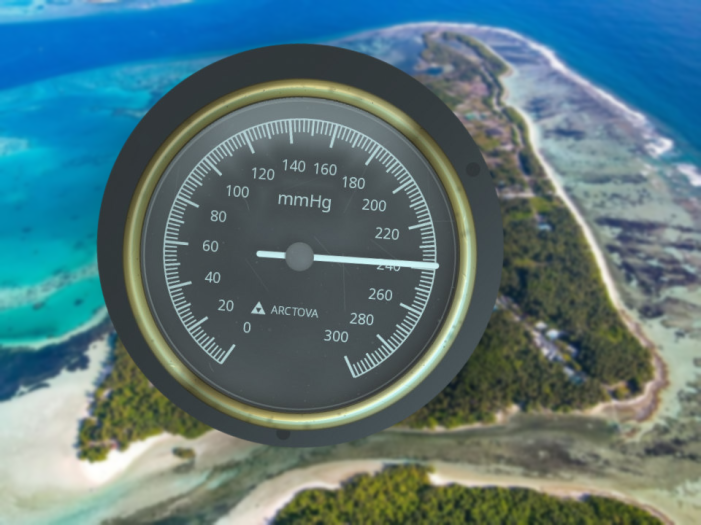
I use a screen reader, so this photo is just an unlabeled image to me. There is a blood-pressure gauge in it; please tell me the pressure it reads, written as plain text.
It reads 238 mmHg
